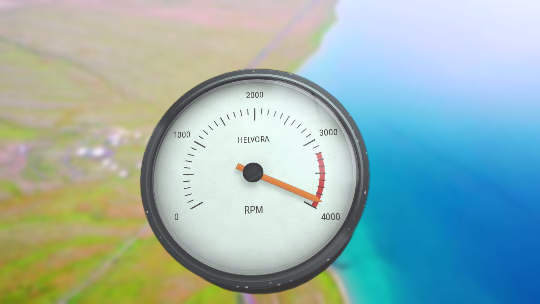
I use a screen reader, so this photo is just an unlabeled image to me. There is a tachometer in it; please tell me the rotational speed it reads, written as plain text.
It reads 3900 rpm
